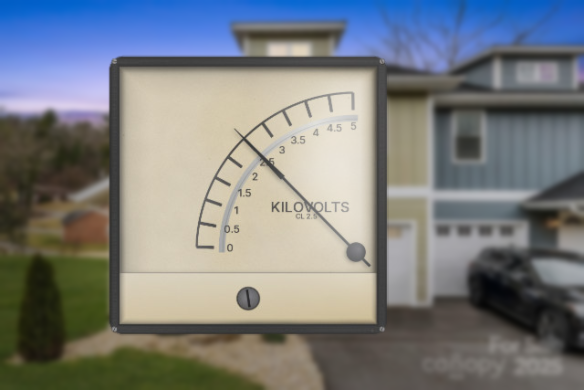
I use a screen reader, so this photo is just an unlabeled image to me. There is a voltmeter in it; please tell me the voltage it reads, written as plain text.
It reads 2.5 kV
